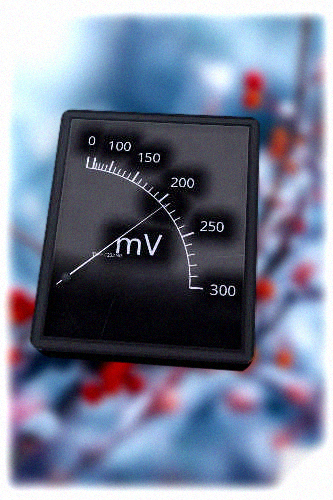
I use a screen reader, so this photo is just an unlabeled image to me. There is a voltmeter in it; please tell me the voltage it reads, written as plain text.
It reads 210 mV
